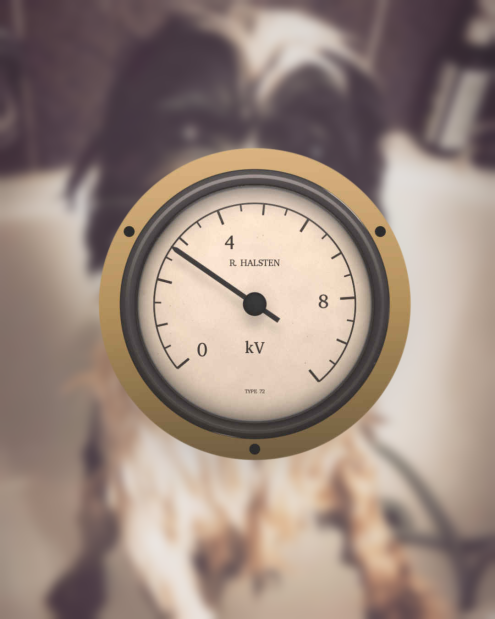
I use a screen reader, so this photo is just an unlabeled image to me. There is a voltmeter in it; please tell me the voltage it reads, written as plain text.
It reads 2.75 kV
